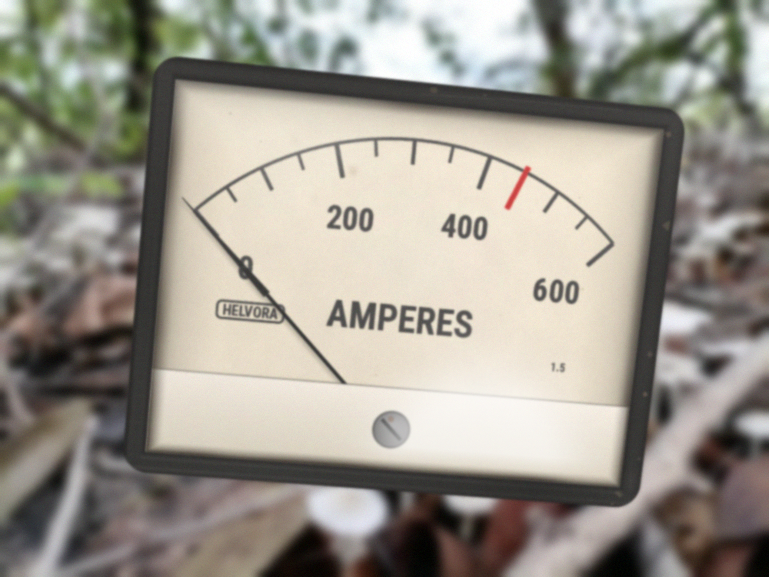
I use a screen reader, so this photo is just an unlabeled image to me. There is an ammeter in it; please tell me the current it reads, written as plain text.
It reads 0 A
